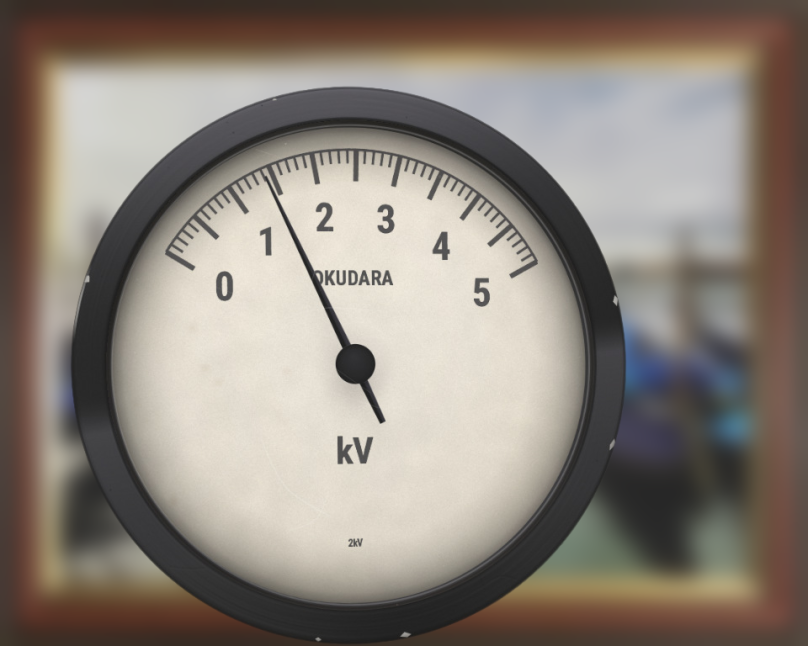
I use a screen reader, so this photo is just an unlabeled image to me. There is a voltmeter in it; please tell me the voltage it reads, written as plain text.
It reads 1.4 kV
